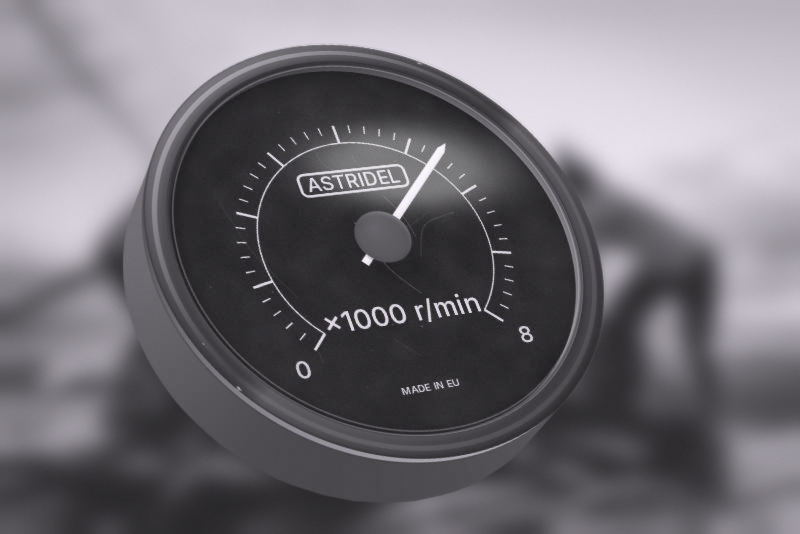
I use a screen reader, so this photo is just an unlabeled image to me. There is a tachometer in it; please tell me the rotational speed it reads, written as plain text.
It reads 5400 rpm
